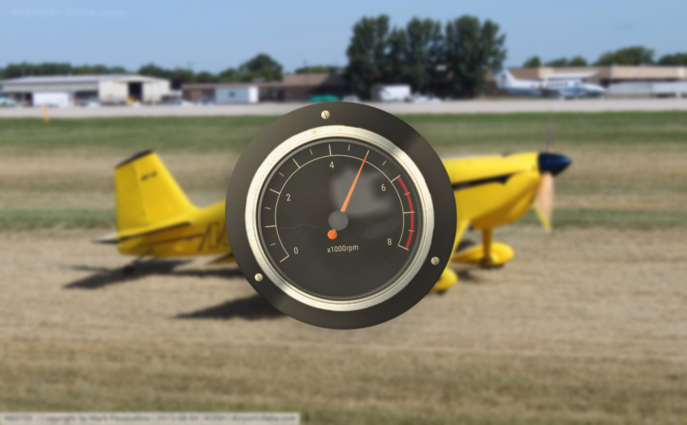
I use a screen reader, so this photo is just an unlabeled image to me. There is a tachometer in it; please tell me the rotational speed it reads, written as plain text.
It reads 5000 rpm
